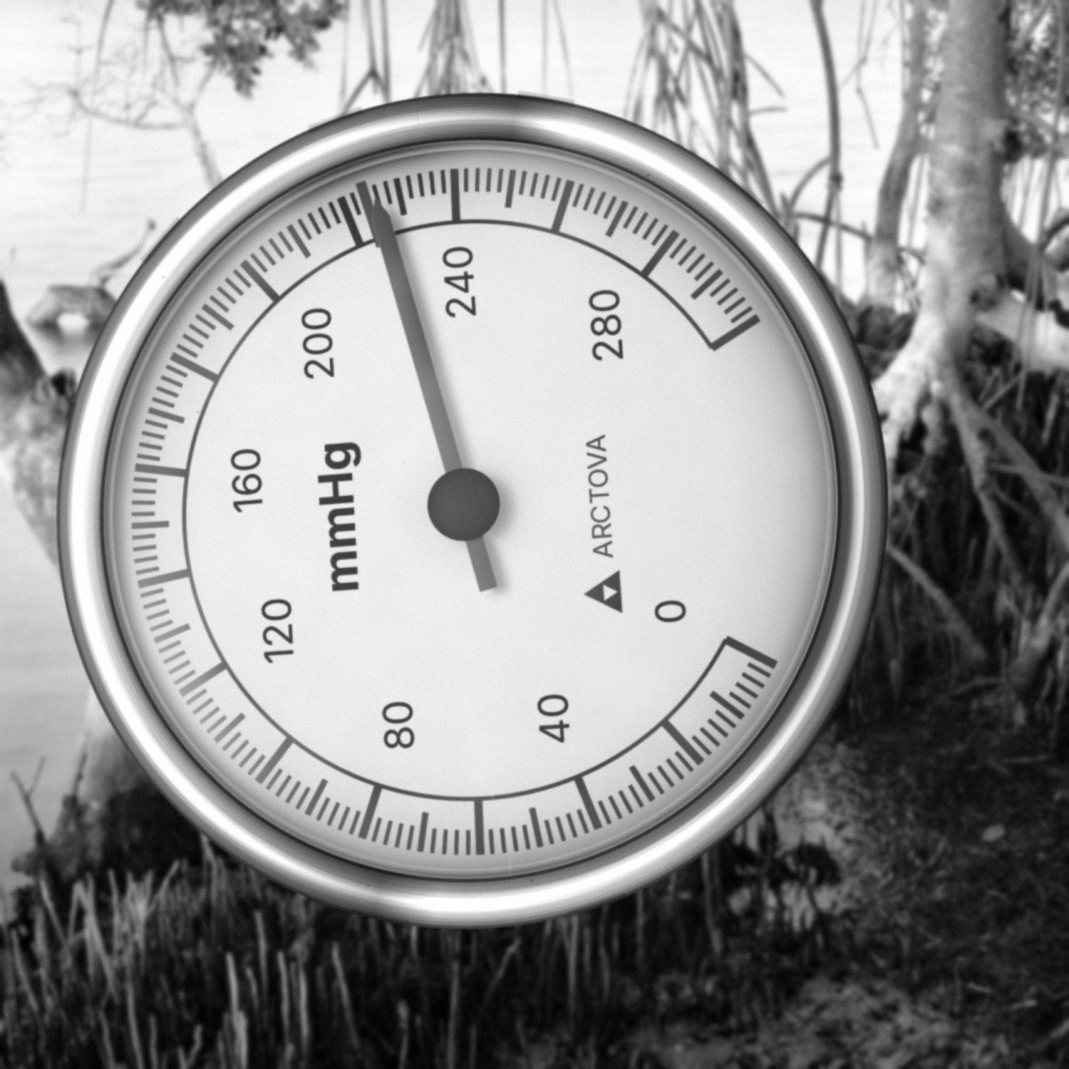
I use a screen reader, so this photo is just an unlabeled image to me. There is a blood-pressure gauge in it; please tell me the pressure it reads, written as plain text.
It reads 226 mmHg
